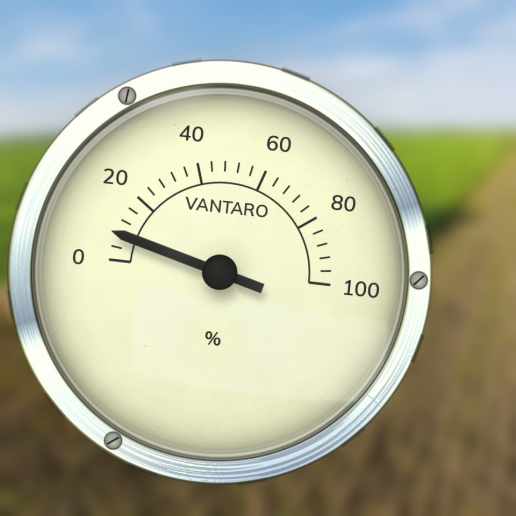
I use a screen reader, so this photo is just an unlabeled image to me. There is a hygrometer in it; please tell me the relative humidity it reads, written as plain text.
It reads 8 %
